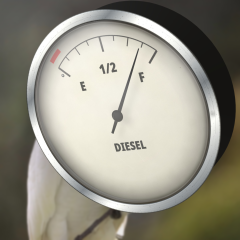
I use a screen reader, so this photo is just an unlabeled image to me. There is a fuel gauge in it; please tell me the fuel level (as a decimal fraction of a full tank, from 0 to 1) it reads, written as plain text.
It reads 0.875
